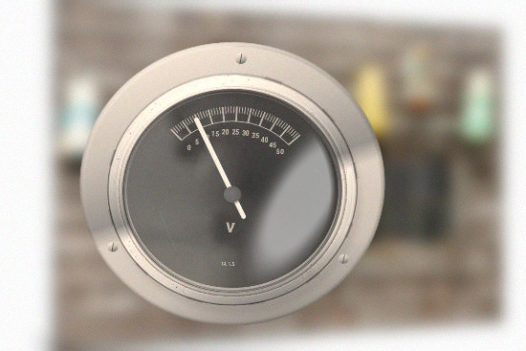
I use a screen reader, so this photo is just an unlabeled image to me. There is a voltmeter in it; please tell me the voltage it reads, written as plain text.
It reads 10 V
